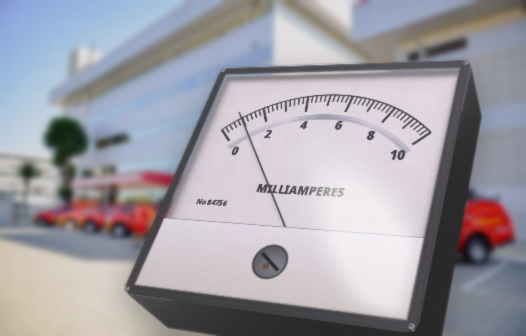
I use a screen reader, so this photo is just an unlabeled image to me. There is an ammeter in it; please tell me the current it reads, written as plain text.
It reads 1 mA
